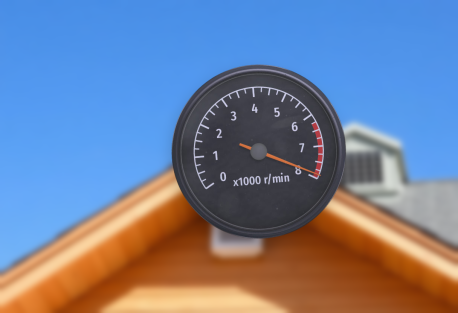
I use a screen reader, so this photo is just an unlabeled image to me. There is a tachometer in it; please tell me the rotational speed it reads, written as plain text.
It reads 7875 rpm
